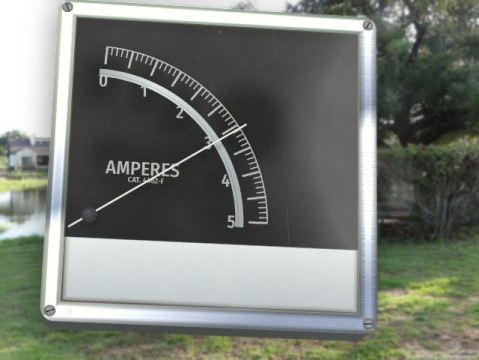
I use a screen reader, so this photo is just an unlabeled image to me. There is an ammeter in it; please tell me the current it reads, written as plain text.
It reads 3.1 A
